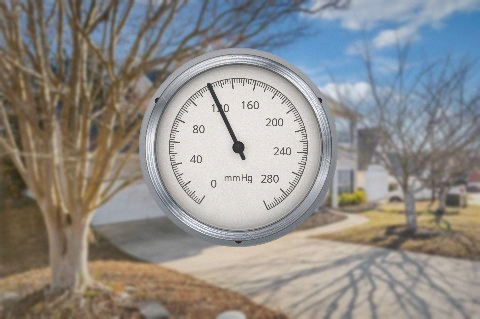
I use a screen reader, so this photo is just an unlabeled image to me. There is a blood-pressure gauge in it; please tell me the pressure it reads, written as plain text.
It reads 120 mmHg
